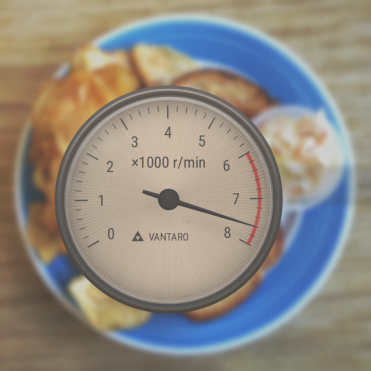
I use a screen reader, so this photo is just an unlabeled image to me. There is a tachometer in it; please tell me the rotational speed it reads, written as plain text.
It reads 7600 rpm
